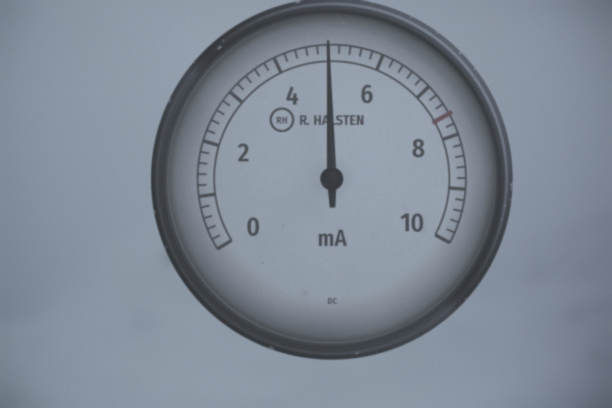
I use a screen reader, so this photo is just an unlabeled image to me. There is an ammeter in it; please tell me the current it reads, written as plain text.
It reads 5 mA
